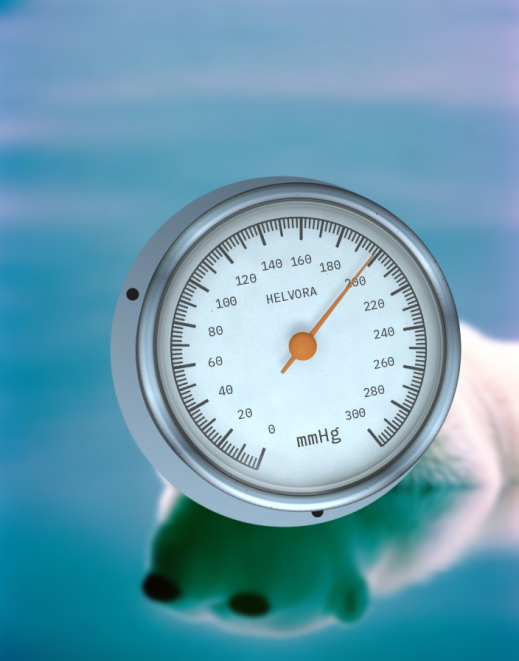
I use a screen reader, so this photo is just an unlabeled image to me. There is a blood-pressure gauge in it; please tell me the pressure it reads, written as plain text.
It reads 198 mmHg
